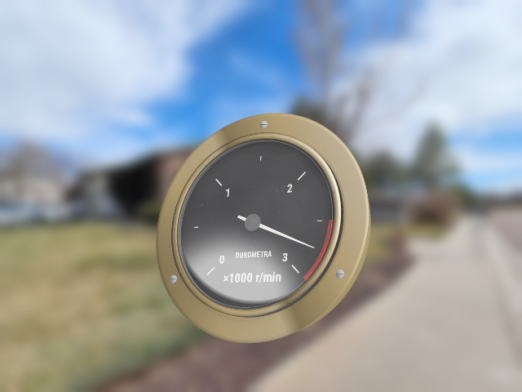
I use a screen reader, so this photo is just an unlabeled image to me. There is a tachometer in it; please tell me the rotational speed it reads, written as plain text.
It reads 2750 rpm
